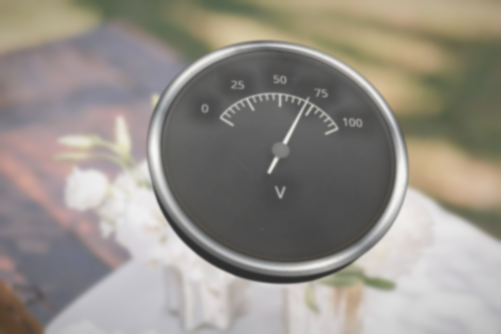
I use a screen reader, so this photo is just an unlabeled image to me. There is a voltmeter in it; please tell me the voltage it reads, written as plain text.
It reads 70 V
